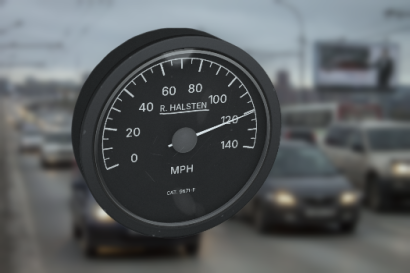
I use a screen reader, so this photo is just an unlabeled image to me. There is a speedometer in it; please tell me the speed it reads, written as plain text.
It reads 120 mph
